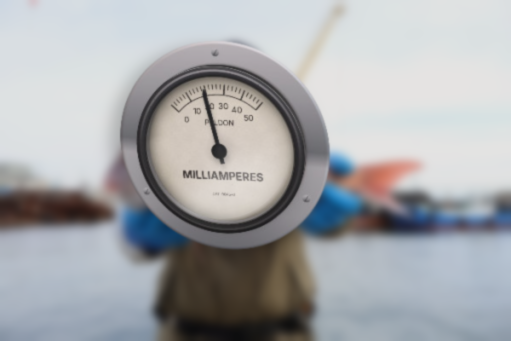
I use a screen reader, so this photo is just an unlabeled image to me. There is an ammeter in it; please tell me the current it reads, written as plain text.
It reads 20 mA
